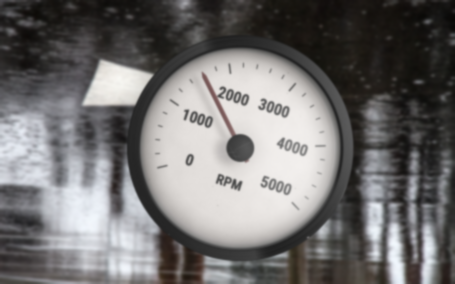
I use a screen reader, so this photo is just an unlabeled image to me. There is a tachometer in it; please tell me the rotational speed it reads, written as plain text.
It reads 1600 rpm
